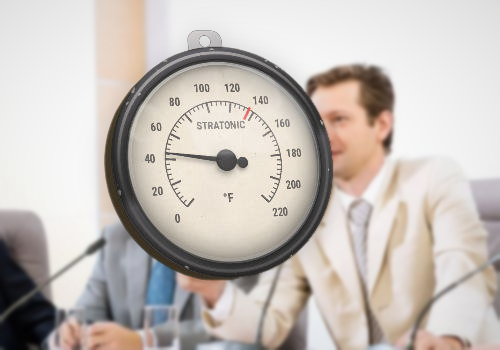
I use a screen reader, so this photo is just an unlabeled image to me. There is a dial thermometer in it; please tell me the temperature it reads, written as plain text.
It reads 44 °F
